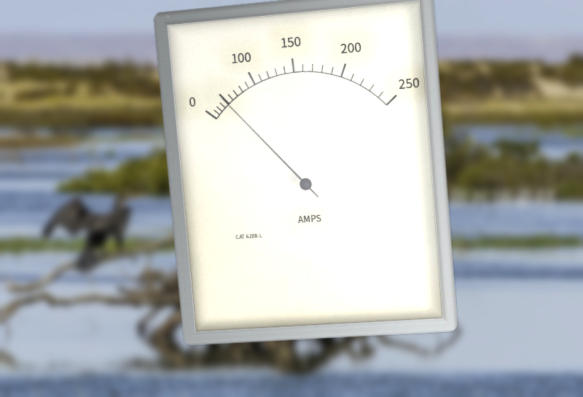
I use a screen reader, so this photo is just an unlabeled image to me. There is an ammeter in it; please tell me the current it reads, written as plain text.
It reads 50 A
